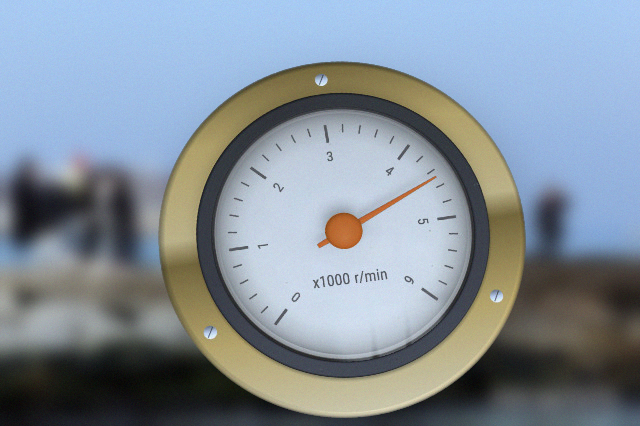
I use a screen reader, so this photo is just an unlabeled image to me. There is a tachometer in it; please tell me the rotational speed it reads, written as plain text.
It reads 4500 rpm
